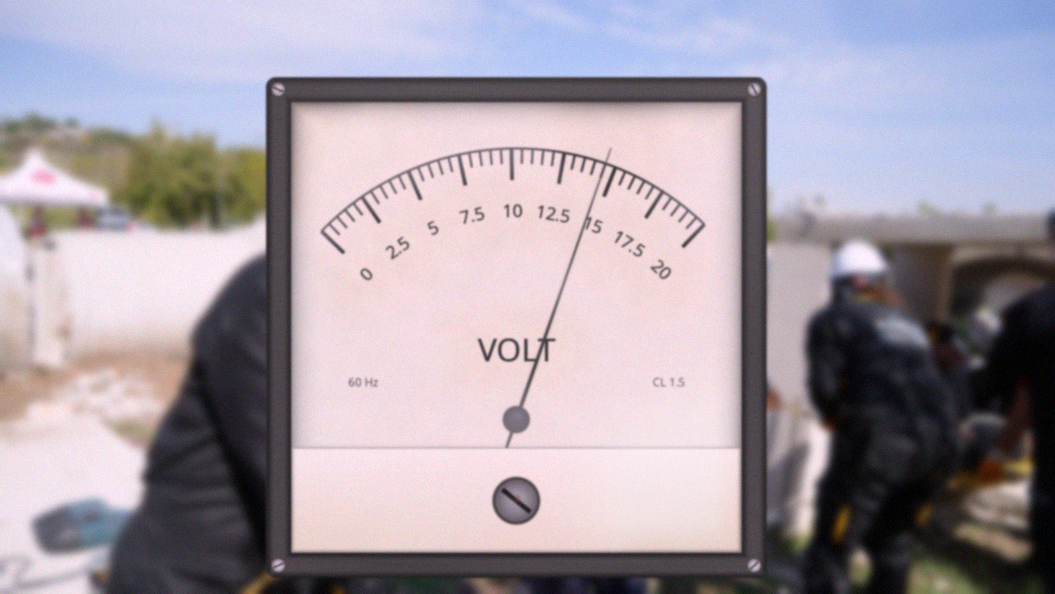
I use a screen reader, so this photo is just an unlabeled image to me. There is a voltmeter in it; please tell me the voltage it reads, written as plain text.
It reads 14.5 V
